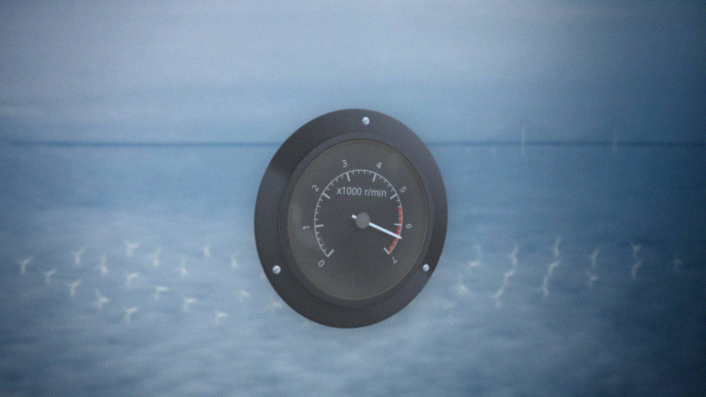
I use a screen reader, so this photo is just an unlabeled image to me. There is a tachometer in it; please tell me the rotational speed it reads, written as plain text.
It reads 6400 rpm
